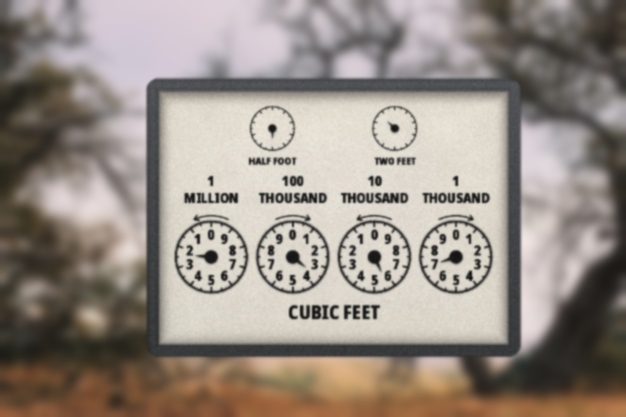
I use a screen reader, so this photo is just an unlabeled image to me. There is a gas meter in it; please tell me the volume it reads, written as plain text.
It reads 235700 ft³
